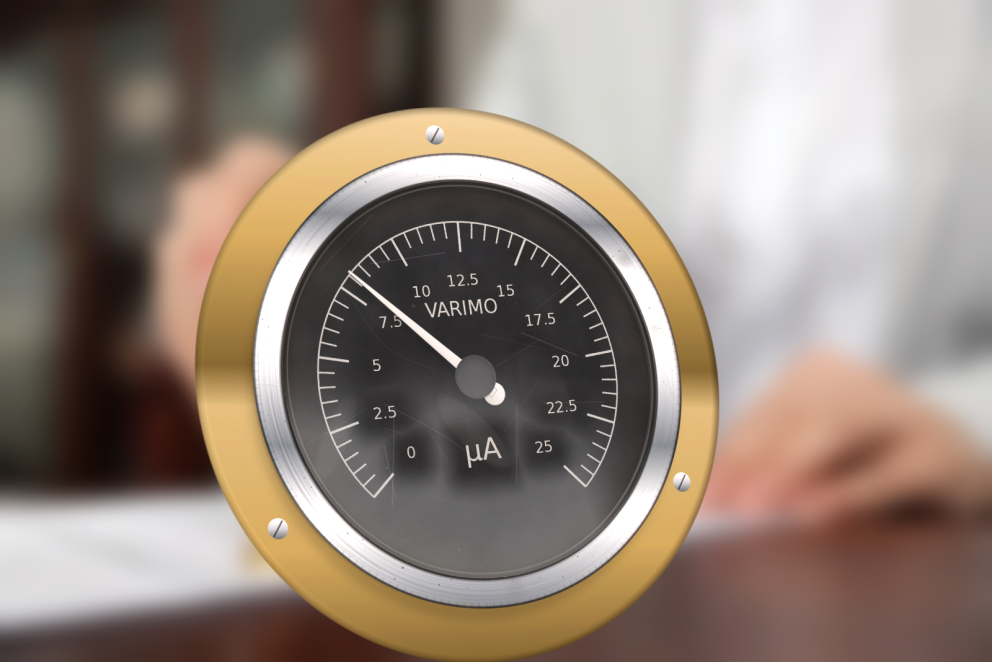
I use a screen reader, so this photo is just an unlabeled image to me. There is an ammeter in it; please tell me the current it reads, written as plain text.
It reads 8 µA
